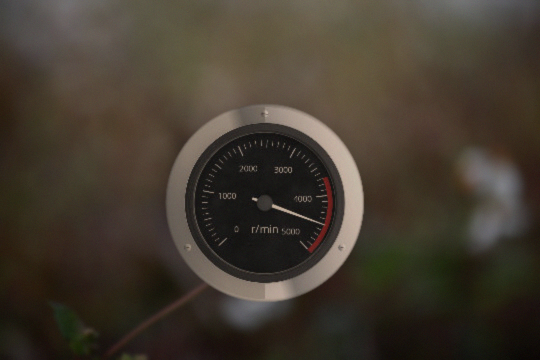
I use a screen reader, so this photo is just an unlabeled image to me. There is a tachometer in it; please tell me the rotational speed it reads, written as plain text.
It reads 4500 rpm
